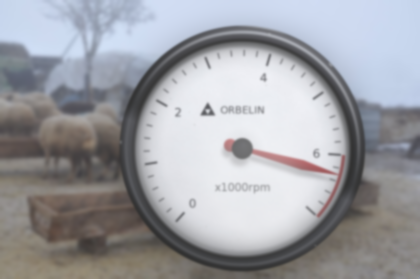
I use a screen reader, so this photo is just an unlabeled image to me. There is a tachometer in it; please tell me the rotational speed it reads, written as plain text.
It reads 6300 rpm
